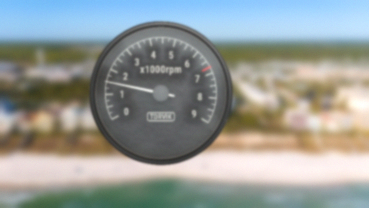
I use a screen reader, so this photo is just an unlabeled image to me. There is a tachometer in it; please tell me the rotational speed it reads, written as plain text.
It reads 1500 rpm
